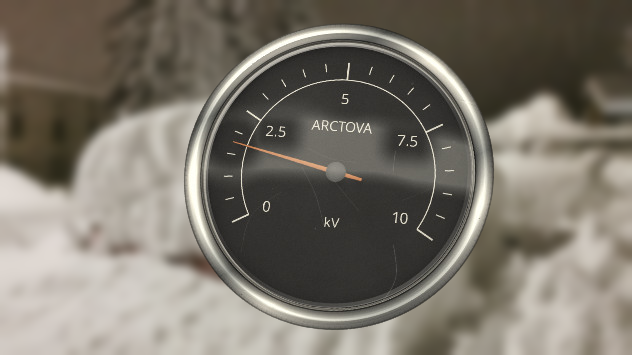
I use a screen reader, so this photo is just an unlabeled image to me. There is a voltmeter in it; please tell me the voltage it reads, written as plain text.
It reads 1.75 kV
